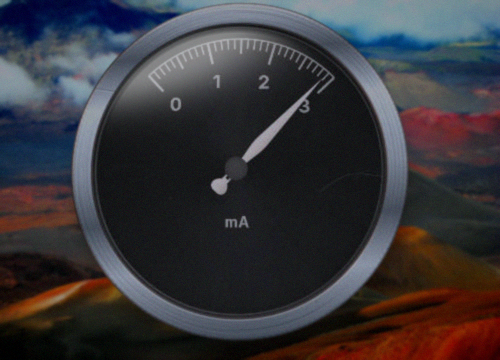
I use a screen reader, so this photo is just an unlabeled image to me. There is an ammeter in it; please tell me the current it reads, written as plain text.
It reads 2.9 mA
